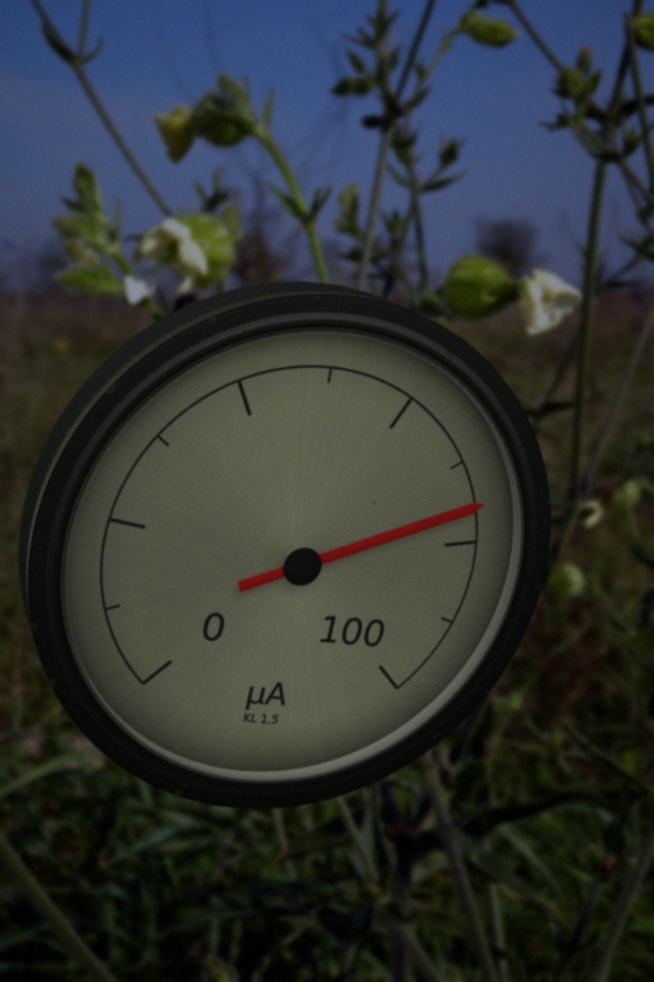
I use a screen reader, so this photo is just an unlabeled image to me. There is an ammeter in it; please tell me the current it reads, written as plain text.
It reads 75 µA
